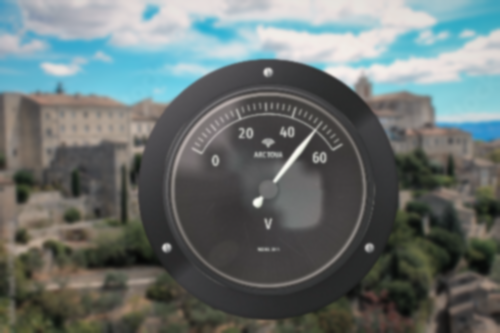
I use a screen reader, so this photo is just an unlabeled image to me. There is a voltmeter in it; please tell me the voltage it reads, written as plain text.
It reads 50 V
